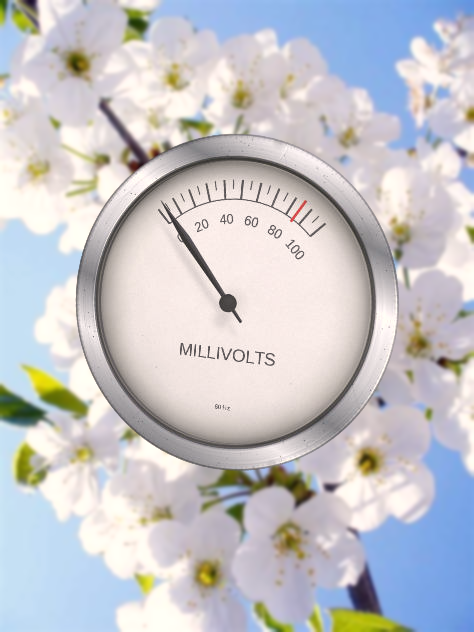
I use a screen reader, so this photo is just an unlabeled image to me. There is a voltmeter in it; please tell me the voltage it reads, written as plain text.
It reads 5 mV
